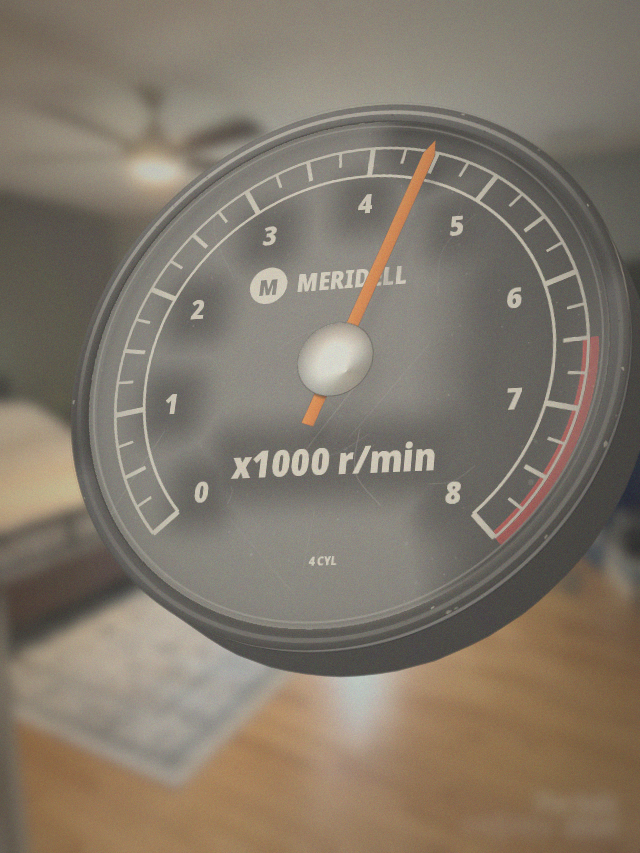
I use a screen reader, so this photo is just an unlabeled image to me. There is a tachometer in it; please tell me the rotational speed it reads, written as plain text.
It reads 4500 rpm
